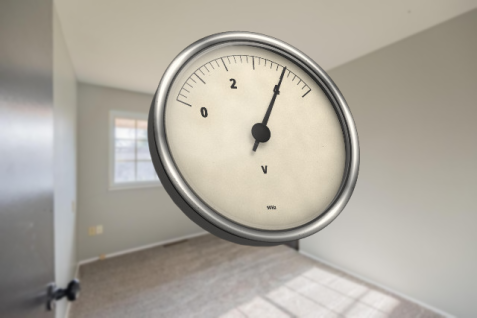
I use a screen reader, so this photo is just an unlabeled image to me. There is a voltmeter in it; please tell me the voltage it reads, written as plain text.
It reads 4 V
